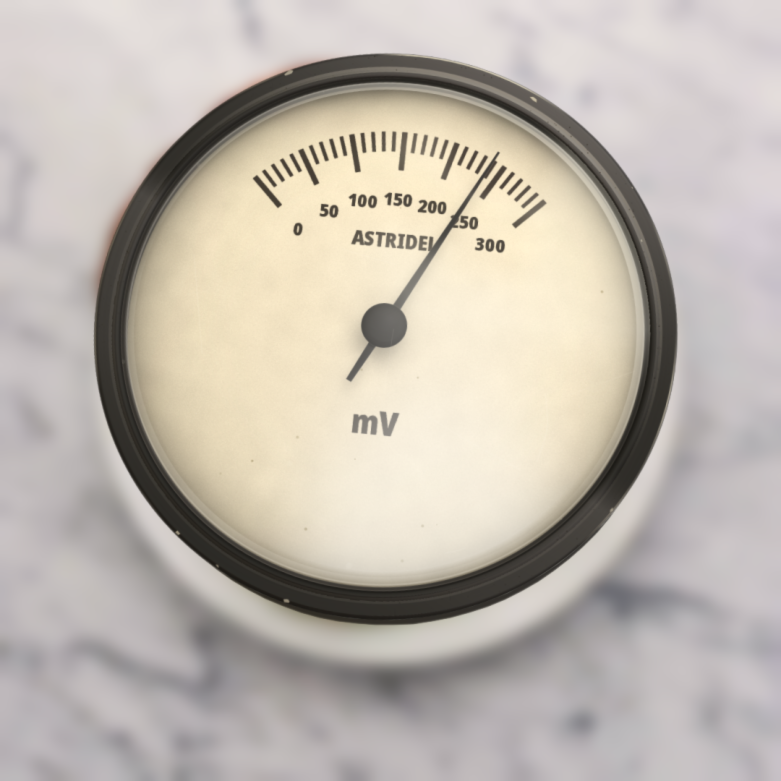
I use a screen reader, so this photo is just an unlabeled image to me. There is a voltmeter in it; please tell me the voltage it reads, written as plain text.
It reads 240 mV
